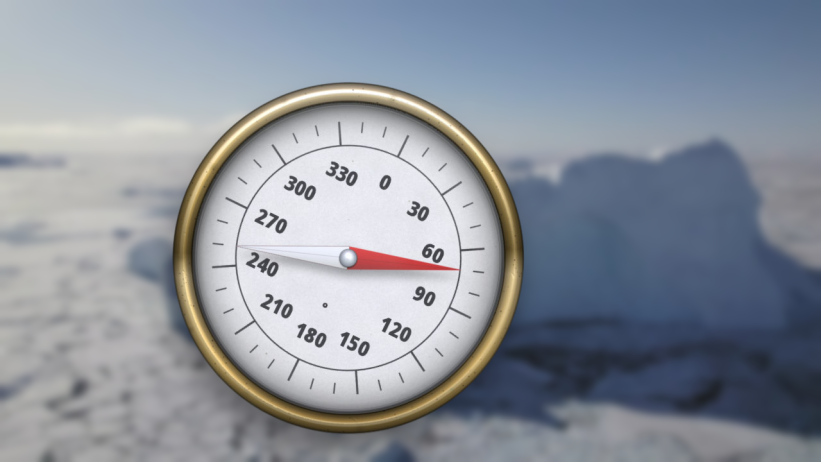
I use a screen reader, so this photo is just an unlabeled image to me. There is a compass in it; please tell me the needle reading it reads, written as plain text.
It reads 70 °
